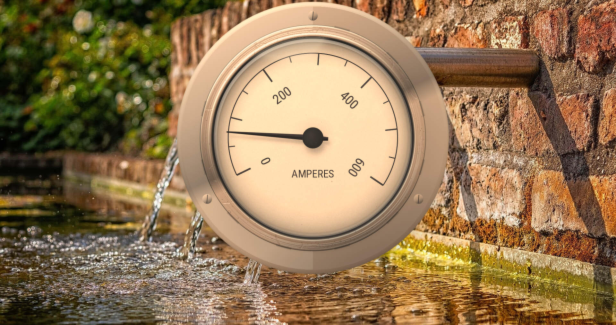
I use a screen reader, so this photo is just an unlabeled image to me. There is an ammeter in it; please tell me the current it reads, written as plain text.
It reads 75 A
